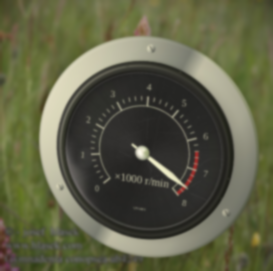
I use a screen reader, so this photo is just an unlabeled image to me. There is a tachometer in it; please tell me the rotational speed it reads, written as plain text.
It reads 7600 rpm
